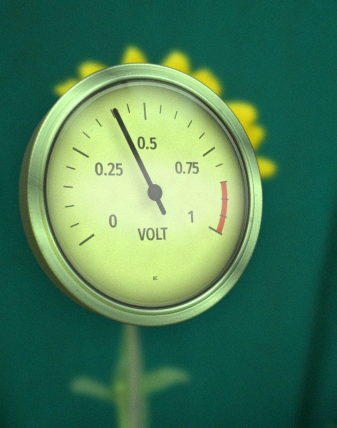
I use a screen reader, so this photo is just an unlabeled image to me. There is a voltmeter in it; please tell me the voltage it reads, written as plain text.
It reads 0.4 V
